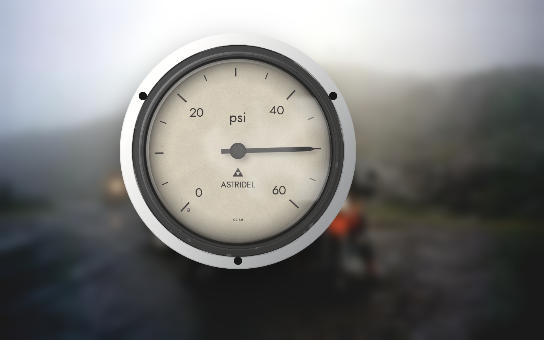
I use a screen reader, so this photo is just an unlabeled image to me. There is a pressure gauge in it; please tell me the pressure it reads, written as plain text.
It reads 50 psi
